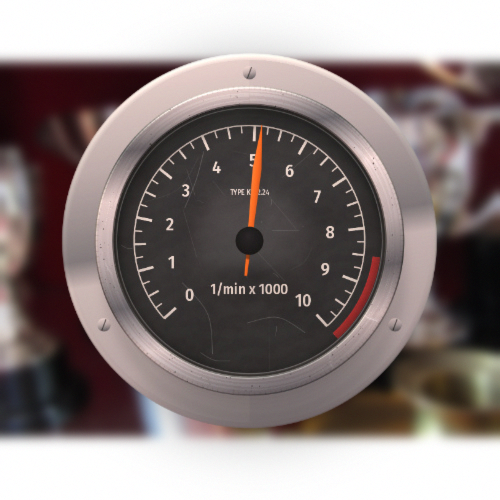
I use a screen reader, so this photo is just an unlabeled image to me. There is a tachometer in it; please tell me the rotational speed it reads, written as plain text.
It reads 5125 rpm
